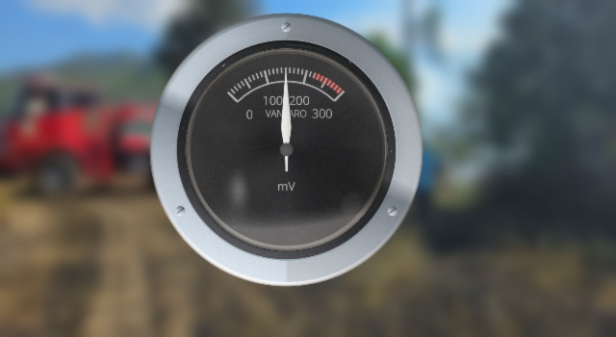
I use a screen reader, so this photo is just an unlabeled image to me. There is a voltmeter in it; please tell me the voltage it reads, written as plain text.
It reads 150 mV
